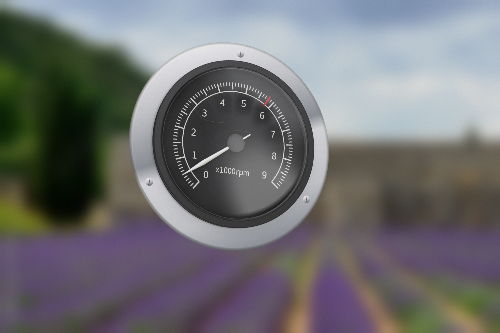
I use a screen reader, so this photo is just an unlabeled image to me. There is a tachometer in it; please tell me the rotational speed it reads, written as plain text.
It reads 500 rpm
